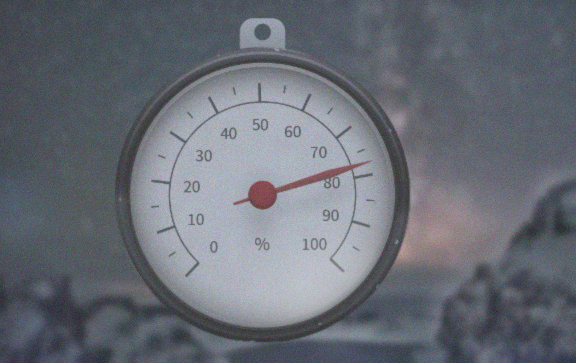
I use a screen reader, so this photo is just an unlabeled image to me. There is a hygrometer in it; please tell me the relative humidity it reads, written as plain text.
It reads 77.5 %
